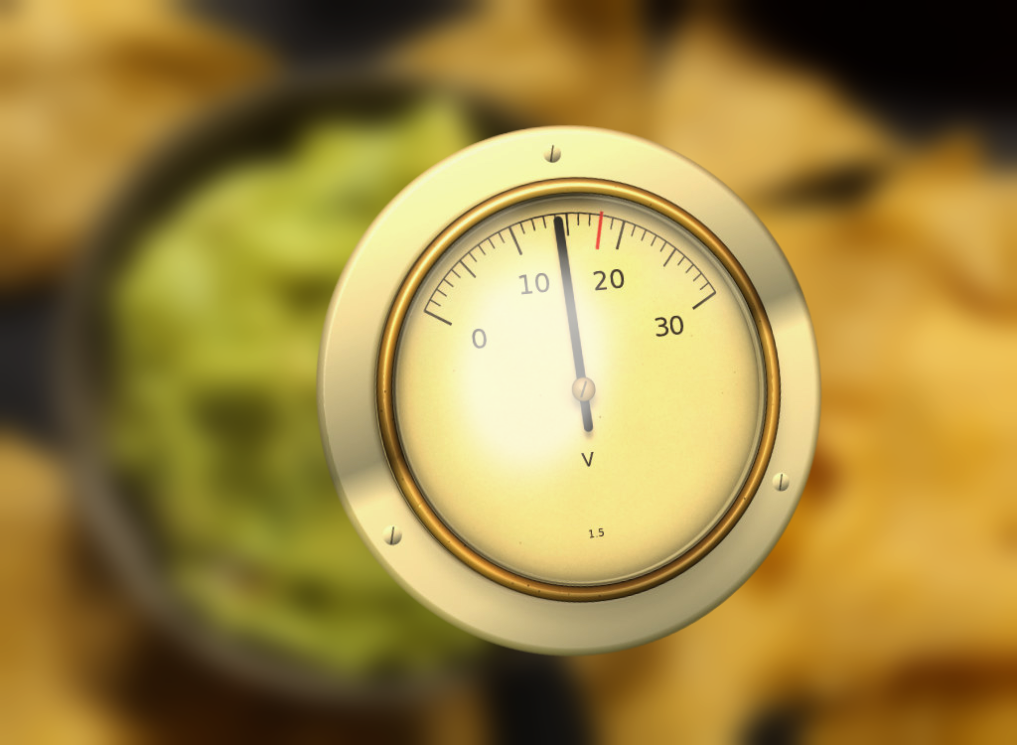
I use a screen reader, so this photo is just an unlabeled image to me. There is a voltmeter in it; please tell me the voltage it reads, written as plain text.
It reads 14 V
